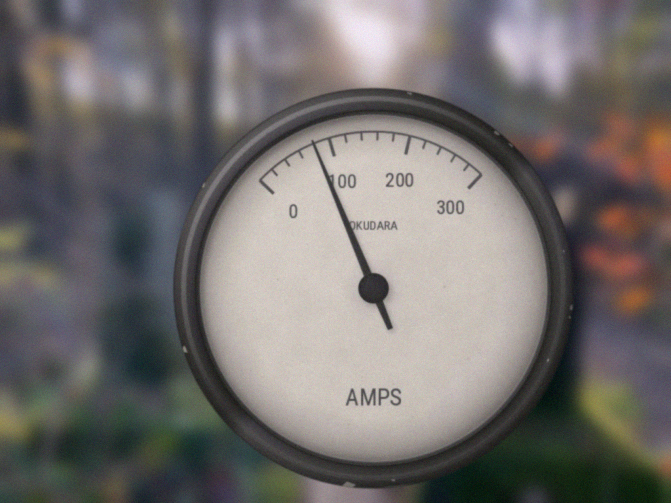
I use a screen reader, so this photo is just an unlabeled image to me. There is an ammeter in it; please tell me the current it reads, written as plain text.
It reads 80 A
